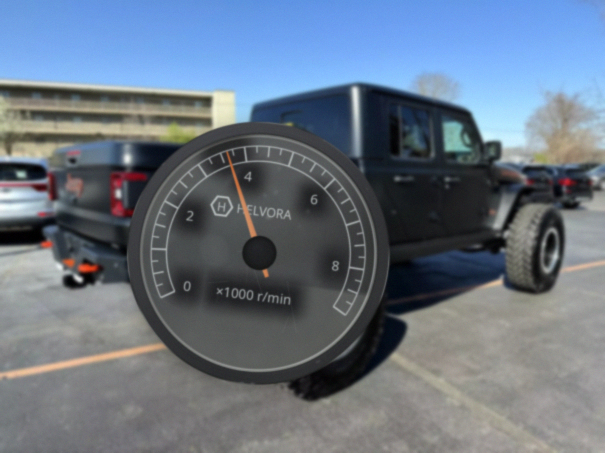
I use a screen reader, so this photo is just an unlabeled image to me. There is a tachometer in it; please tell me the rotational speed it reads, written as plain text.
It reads 3625 rpm
